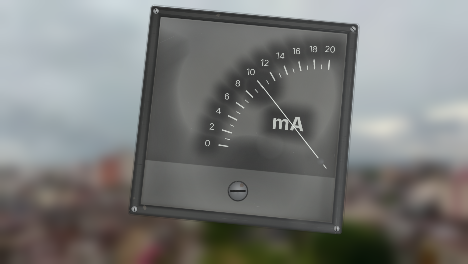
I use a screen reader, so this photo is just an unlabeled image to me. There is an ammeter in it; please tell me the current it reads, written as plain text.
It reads 10 mA
